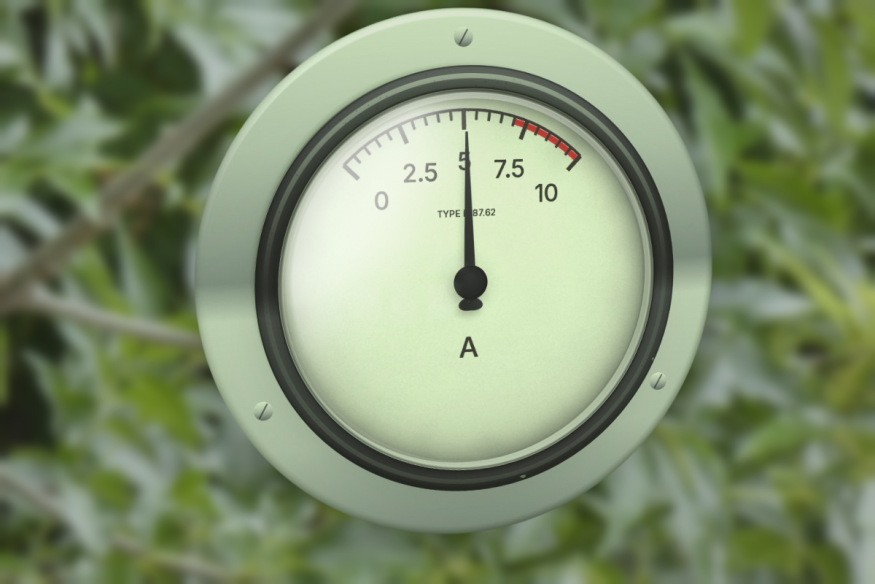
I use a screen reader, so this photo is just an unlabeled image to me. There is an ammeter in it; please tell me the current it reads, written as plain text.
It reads 5 A
